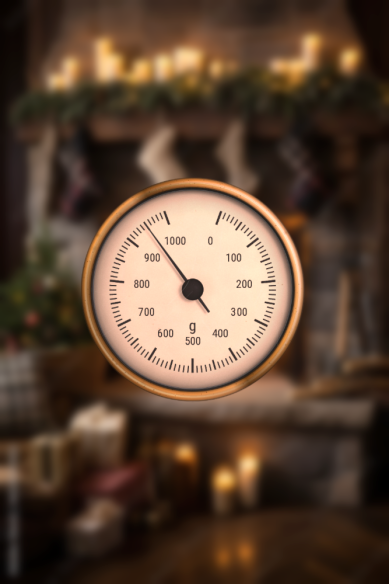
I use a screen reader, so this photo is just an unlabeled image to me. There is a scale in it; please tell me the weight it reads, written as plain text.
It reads 950 g
